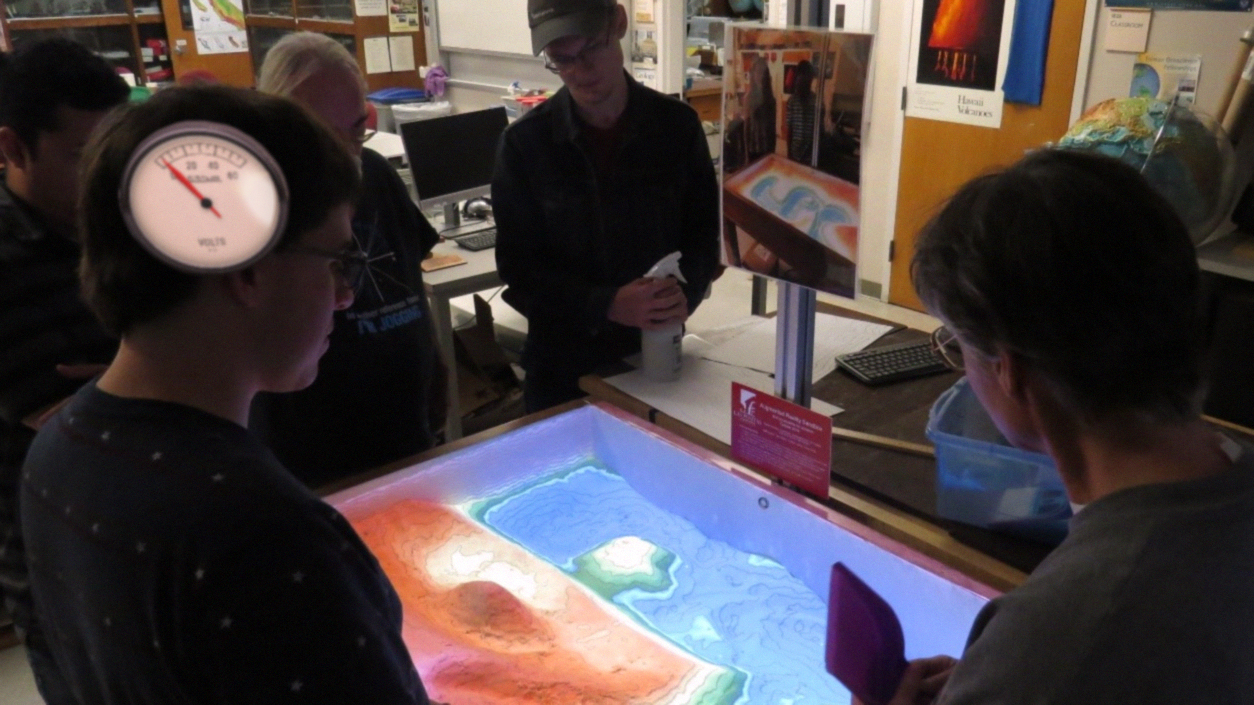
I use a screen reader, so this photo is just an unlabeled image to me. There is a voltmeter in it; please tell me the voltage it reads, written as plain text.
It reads 5 V
